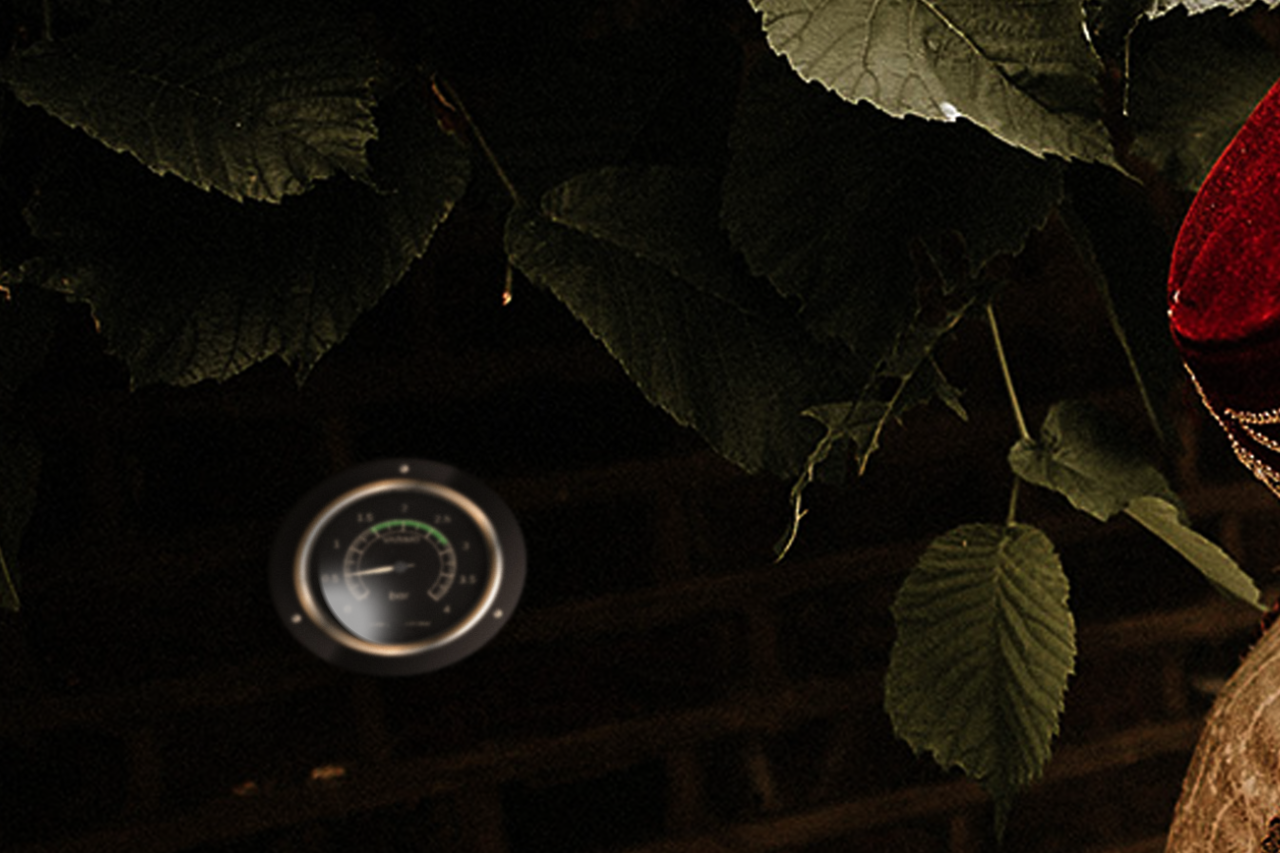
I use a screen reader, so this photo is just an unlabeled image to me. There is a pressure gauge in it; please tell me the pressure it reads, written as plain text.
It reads 0.5 bar
